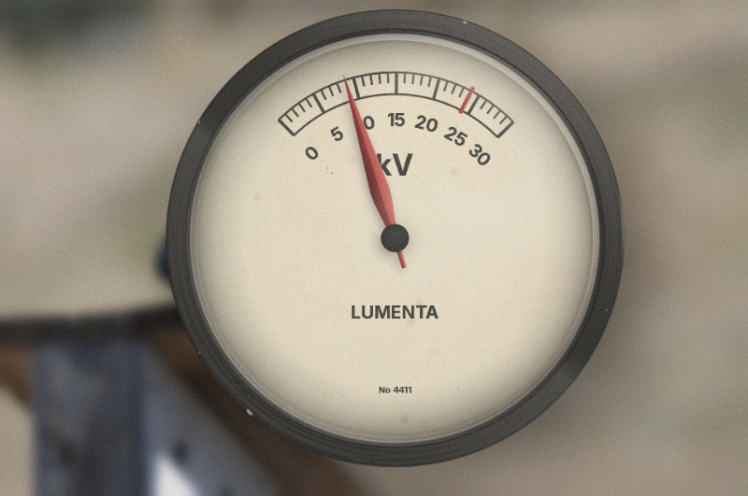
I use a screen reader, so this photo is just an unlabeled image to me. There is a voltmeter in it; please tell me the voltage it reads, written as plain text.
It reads 9 kV
